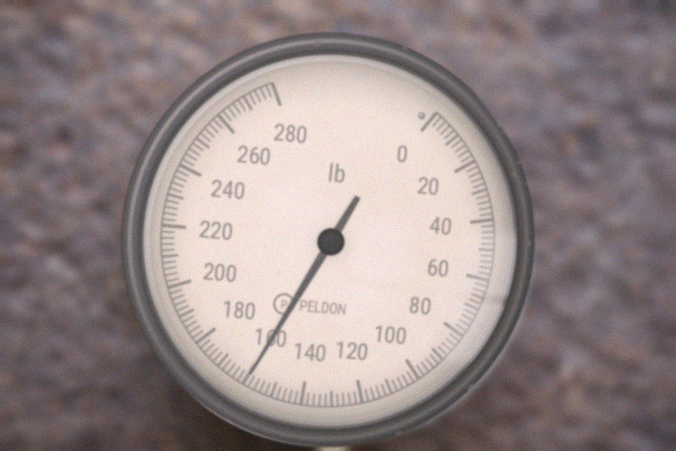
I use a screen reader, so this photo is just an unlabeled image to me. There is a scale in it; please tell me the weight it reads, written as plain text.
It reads 160 lb
